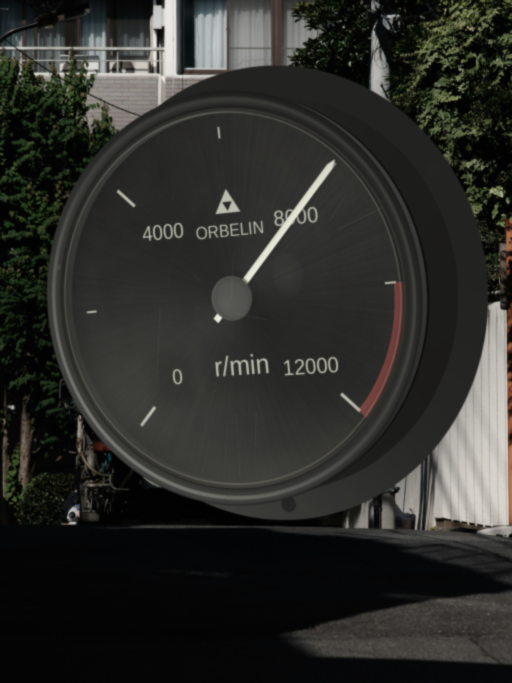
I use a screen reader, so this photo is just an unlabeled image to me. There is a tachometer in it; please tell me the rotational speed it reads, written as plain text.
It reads 8000 rpm
